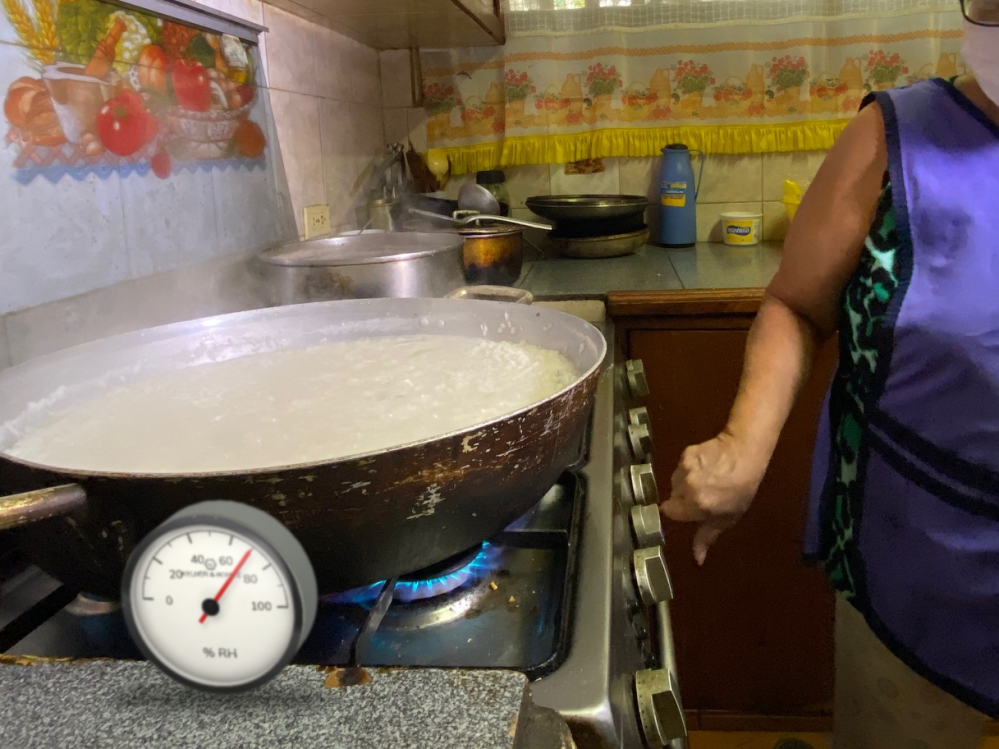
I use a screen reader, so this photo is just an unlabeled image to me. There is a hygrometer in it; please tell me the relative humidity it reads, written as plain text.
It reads 70 %
